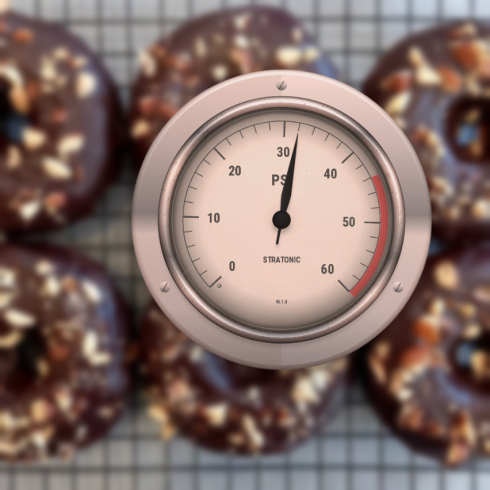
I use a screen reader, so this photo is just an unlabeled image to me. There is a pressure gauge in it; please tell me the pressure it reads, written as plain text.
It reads 32 psi
